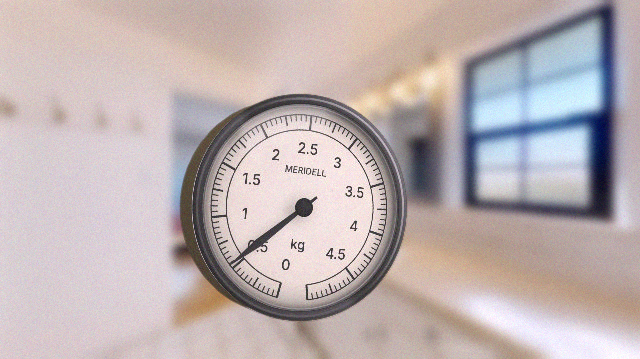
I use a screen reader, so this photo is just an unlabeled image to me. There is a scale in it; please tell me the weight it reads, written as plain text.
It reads 0.55 kg
